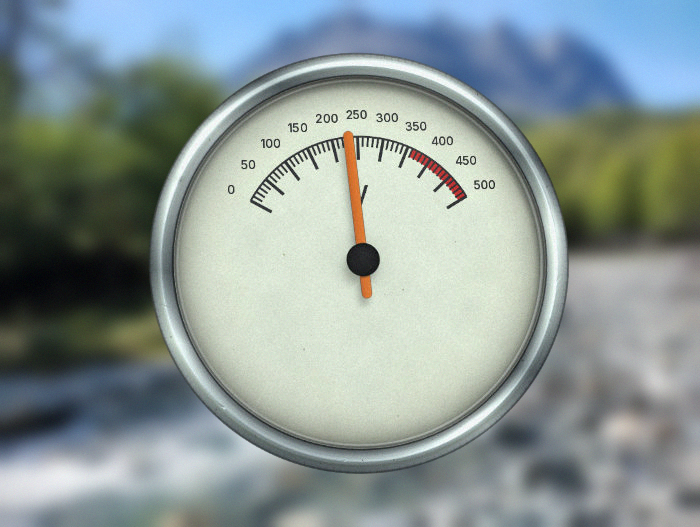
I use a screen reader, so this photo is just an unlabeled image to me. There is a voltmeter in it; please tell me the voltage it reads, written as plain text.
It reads 230 V
